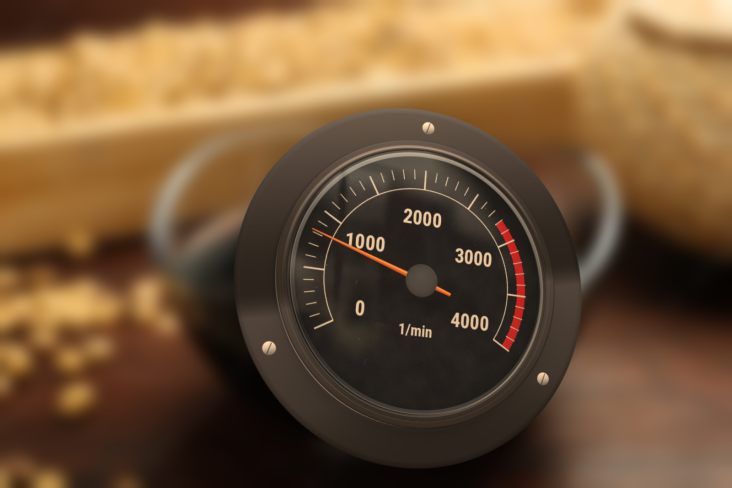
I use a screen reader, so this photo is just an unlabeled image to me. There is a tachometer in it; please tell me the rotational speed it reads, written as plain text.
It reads 800 rpm
